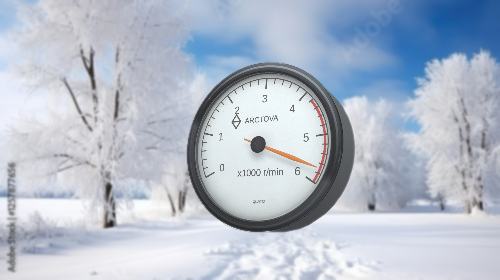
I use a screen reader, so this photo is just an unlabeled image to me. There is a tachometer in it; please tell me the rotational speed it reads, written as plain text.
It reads 5700 rpm
